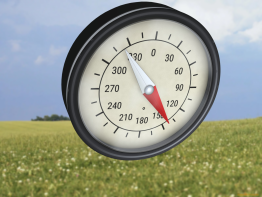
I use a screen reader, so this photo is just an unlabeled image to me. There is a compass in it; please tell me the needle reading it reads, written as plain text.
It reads 142.5 °
